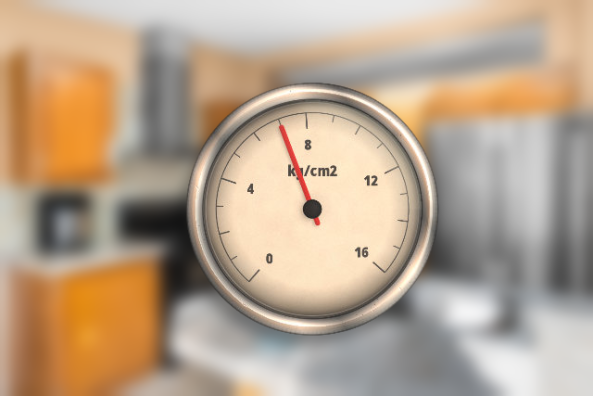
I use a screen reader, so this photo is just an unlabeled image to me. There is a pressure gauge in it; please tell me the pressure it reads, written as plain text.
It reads 7 kg/cm²
